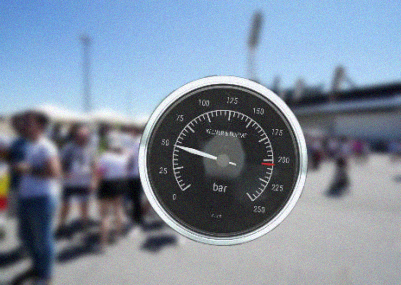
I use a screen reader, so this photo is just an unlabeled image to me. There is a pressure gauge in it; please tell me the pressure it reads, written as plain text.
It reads 50 bar
